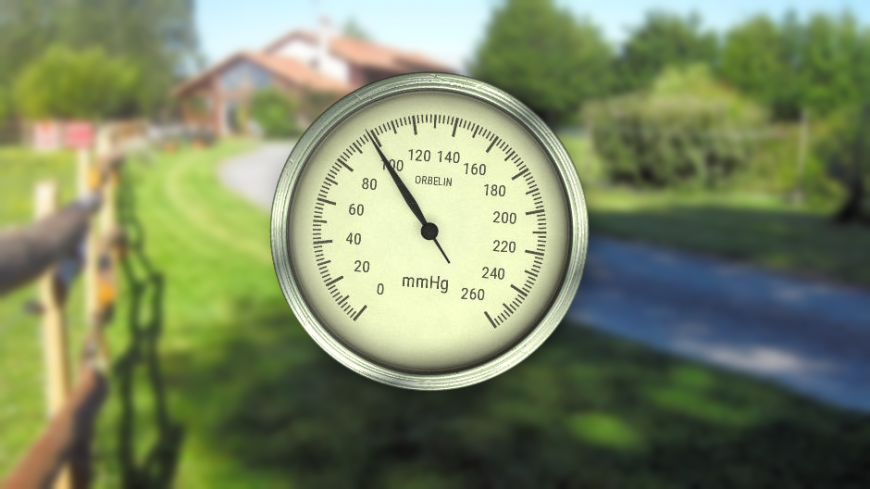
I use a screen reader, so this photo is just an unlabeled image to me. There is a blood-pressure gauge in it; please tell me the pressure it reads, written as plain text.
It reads 98 mmHg
